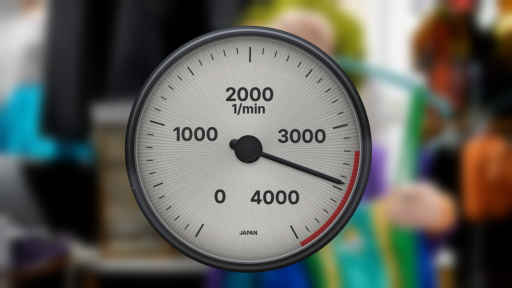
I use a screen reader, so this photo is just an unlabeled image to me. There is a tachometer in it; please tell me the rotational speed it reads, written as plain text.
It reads 3450 rpm
